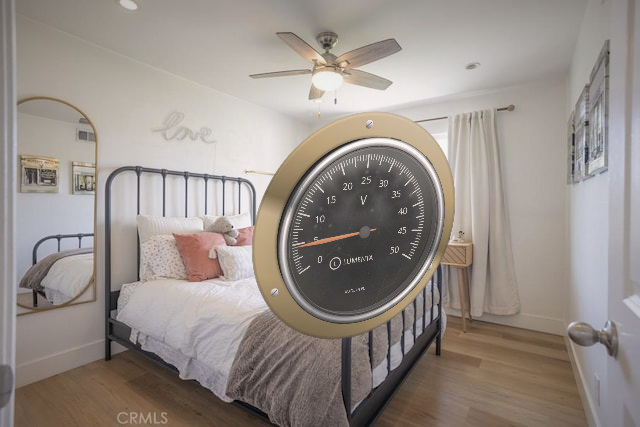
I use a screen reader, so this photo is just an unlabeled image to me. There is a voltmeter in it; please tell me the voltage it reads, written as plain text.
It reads 5 V
